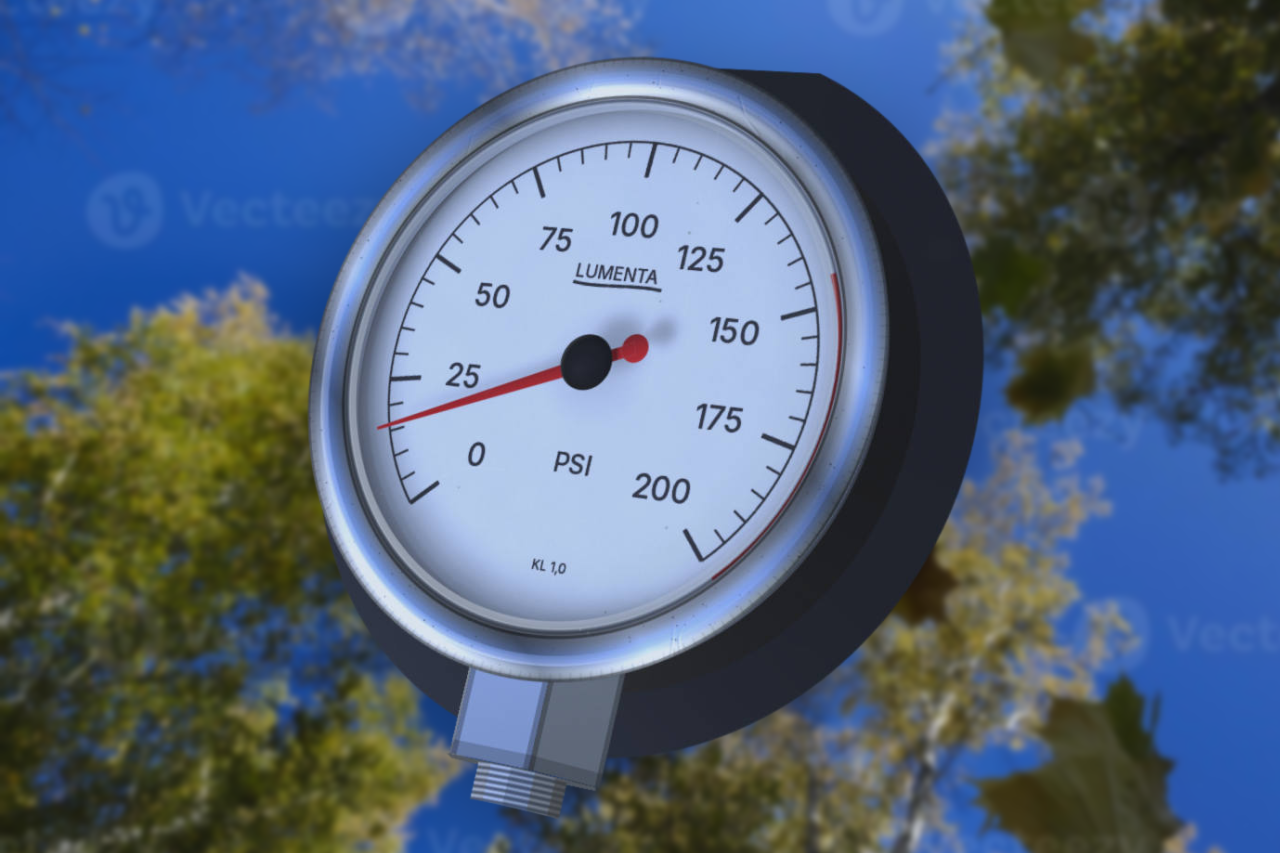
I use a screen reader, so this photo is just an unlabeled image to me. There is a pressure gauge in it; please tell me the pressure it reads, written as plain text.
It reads 15 psi
